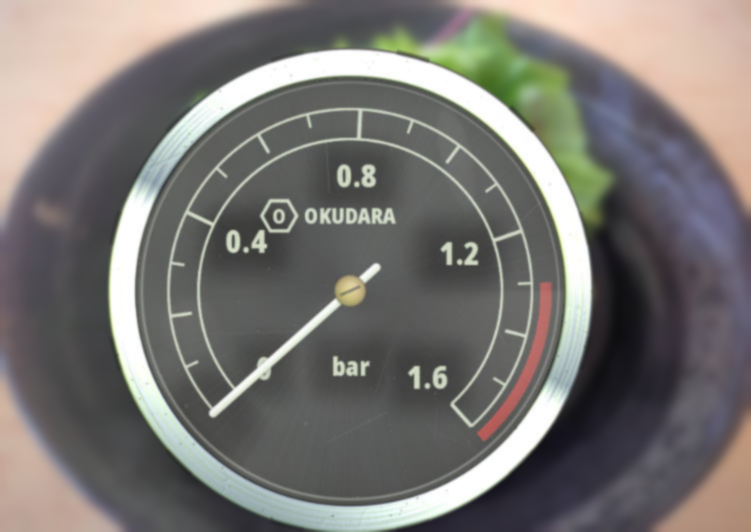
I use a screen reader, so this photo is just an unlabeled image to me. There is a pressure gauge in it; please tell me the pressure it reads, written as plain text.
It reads 0 bar
